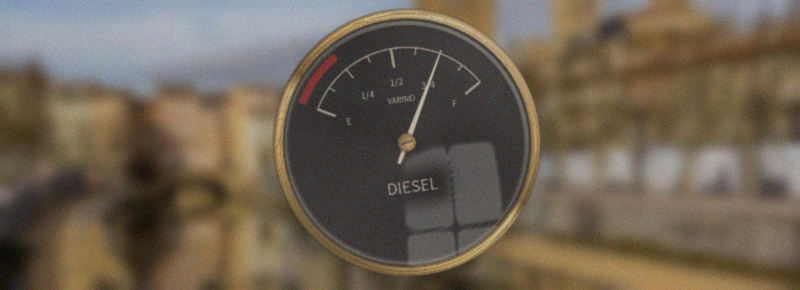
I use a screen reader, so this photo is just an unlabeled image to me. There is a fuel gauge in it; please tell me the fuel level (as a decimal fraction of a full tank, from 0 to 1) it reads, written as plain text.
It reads 0.75
